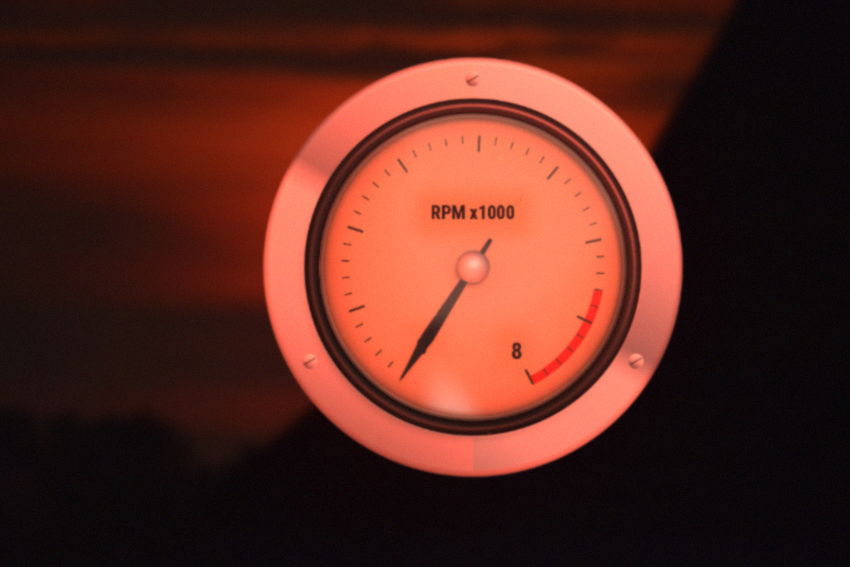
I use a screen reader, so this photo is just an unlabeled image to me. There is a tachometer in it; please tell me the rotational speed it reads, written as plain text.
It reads 0 rpm
